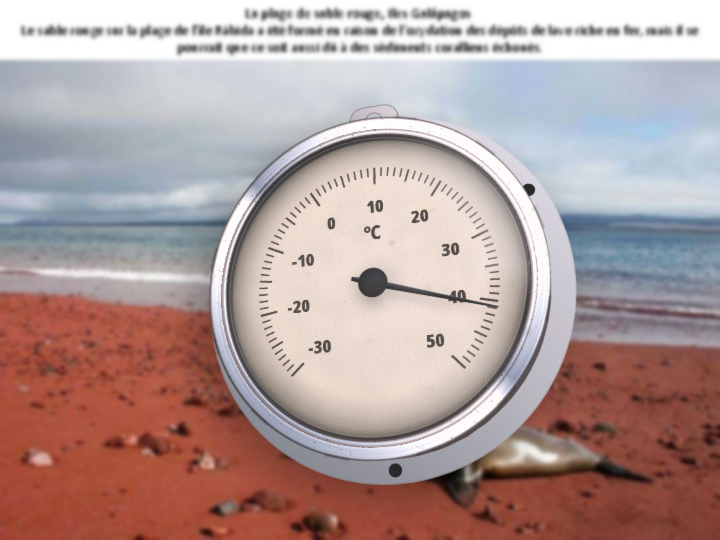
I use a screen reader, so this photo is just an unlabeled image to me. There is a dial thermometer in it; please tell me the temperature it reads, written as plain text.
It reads 41 °C
